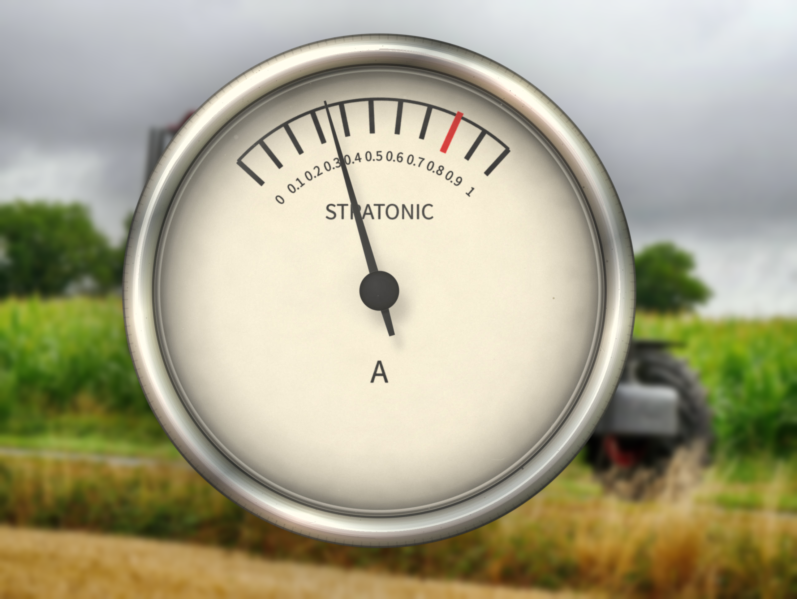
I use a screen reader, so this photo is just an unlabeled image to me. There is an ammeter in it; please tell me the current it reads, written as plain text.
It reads 0.35 A
